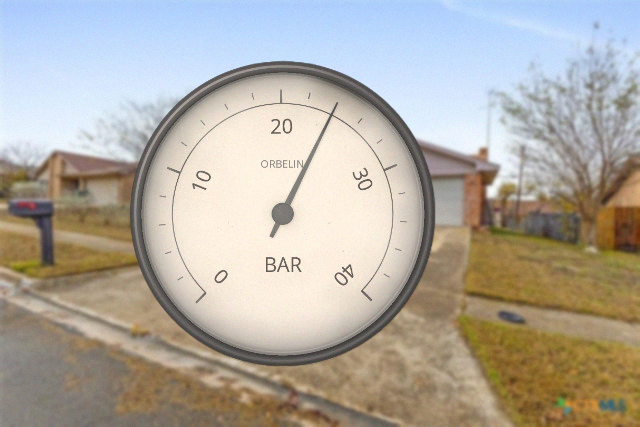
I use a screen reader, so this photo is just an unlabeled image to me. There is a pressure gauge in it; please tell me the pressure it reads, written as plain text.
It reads 24 bar
